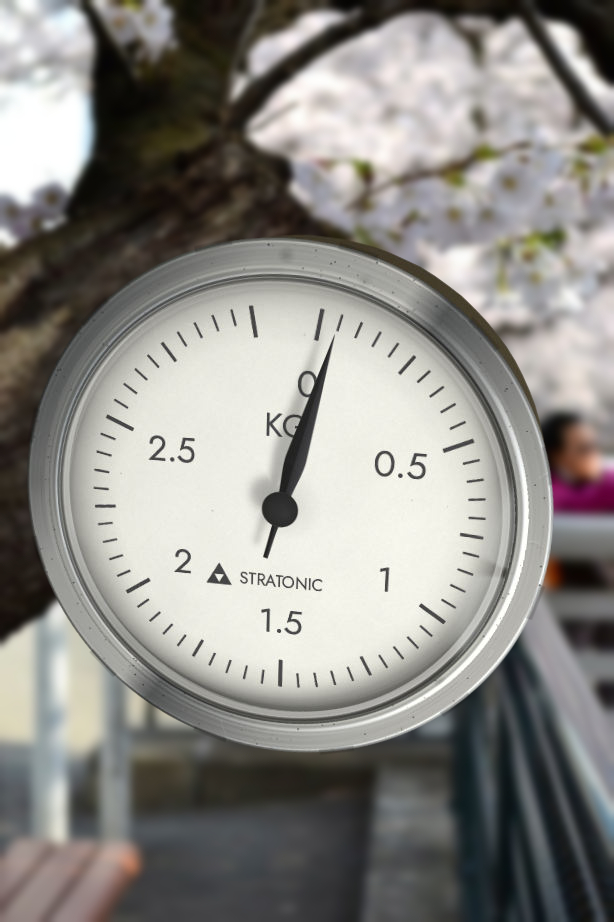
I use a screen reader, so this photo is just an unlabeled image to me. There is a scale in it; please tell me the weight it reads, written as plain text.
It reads 0.05 kg
